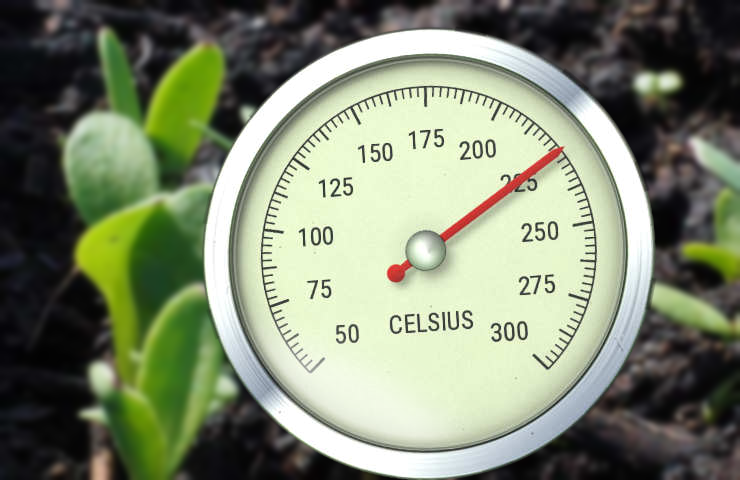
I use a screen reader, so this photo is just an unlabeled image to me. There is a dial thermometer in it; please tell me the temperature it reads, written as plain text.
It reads 225 °C
